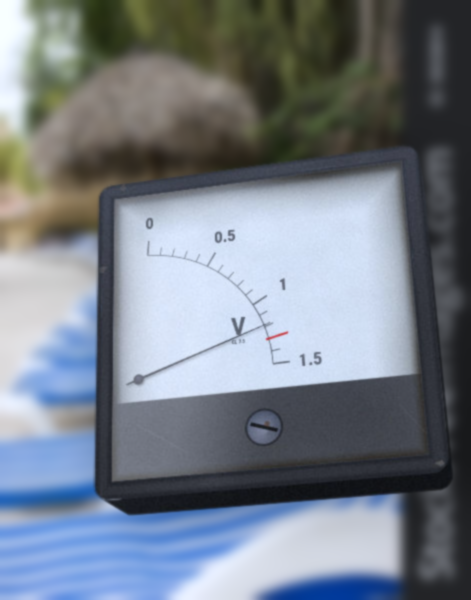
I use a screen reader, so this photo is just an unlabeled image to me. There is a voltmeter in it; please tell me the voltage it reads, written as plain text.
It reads 1.2 V
